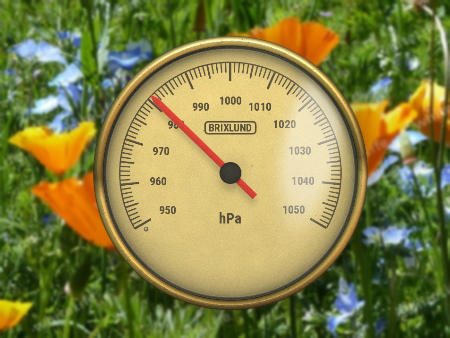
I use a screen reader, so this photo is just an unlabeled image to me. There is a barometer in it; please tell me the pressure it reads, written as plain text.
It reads 981 hPa
